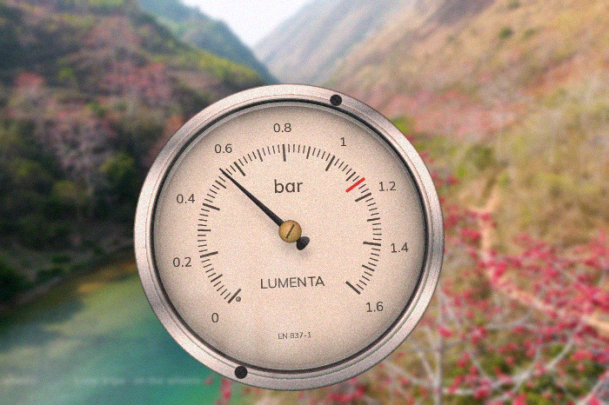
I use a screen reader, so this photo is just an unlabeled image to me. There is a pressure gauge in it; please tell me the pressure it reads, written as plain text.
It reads 0.54 bar
